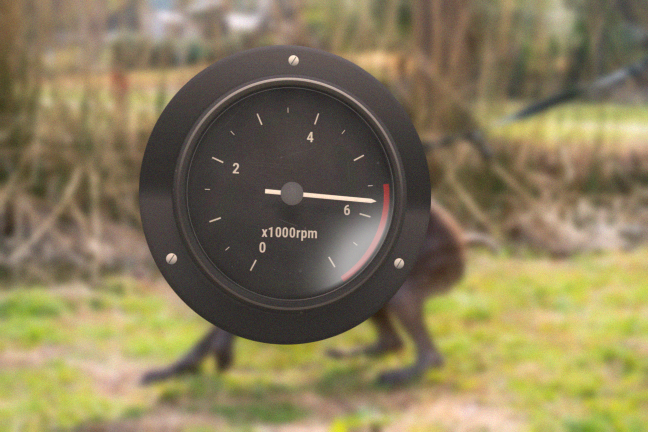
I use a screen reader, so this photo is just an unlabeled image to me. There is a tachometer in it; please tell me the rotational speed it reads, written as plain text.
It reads 5750 rpm
